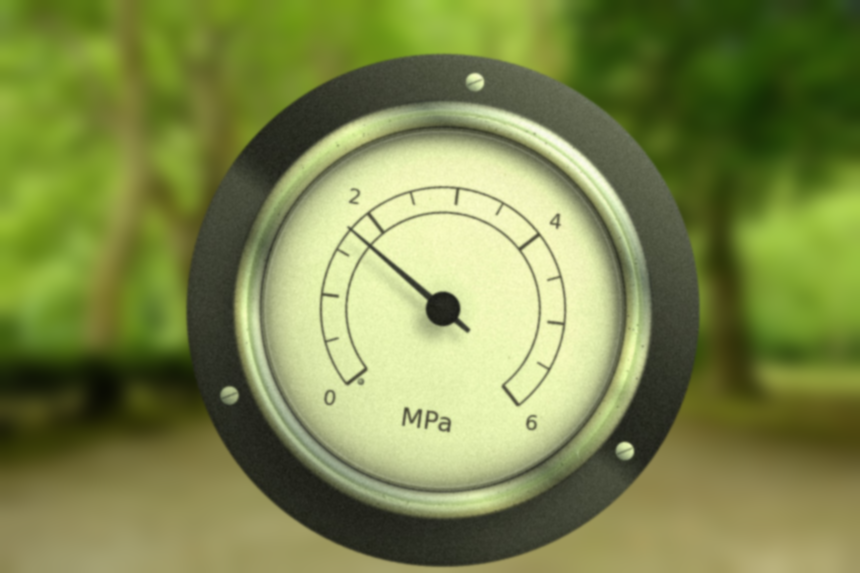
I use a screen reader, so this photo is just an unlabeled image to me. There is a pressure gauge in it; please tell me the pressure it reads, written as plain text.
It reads 1.75 MPa
